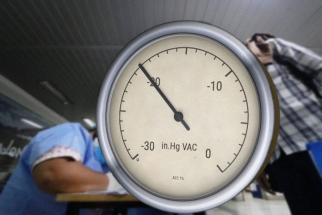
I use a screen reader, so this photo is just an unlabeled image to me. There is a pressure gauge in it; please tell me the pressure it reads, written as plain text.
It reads -20 inHg
